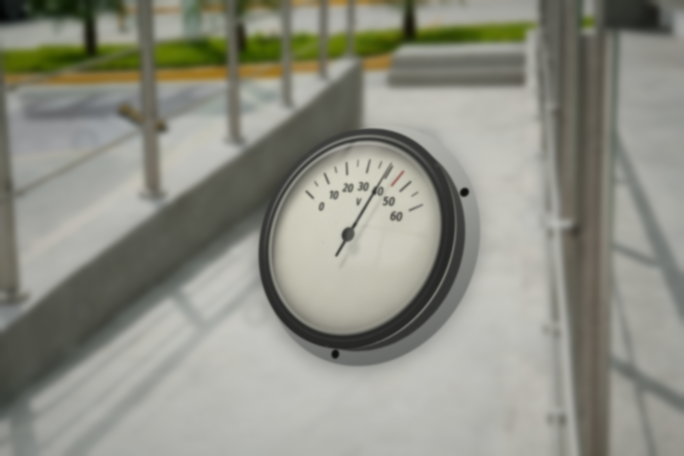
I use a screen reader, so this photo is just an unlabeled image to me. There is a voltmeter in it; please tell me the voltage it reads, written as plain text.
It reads 40 V
